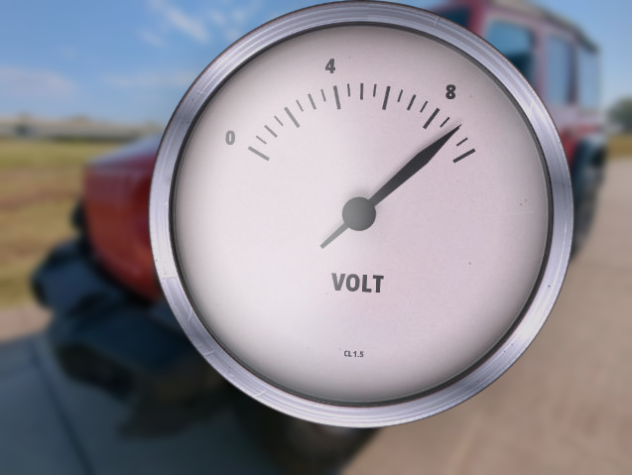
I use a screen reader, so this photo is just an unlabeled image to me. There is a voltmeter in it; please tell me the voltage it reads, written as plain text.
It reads 9 V
